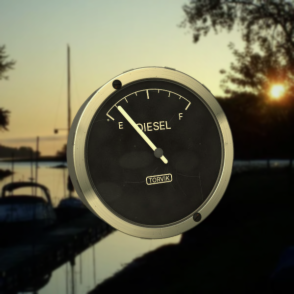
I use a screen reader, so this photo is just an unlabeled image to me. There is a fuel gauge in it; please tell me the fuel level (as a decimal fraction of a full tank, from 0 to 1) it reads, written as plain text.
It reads 0.125
